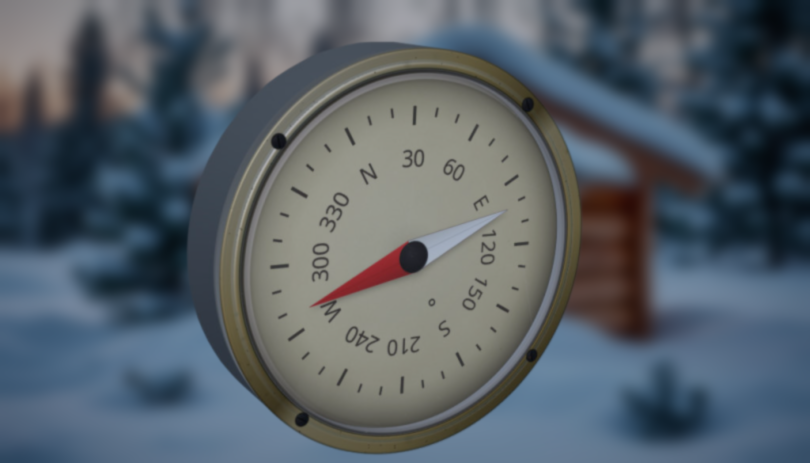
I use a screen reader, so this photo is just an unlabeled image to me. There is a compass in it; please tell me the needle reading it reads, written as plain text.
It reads 280 °
